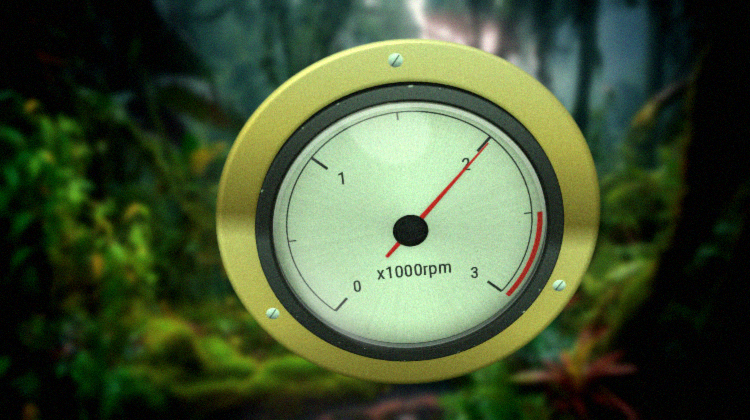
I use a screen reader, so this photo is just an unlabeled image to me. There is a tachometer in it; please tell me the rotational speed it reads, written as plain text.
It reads 2000 rpm
